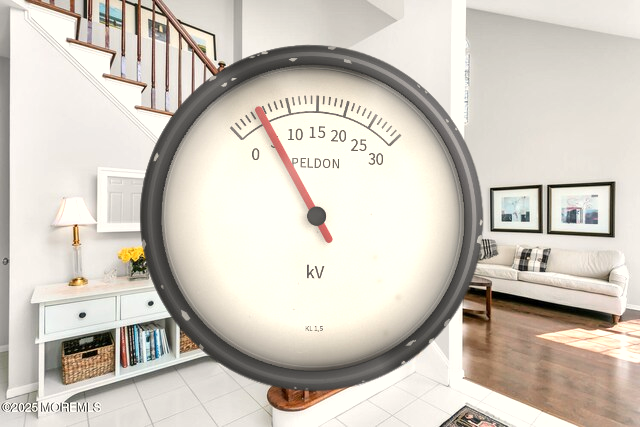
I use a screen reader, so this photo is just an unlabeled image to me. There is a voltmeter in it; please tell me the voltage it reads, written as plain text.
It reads 5 kV
